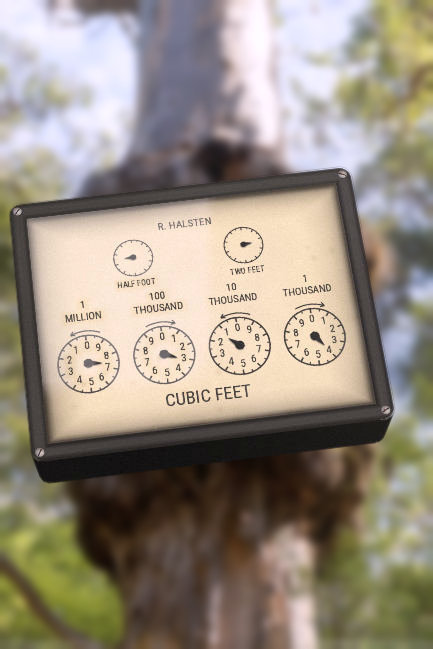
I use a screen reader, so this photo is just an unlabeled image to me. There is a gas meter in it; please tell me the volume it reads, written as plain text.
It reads 731400 ft³
